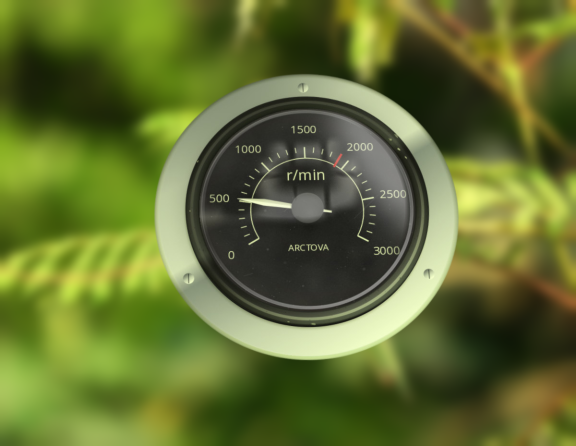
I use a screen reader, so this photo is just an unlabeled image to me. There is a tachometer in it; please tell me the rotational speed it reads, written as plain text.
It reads 500 rpm
